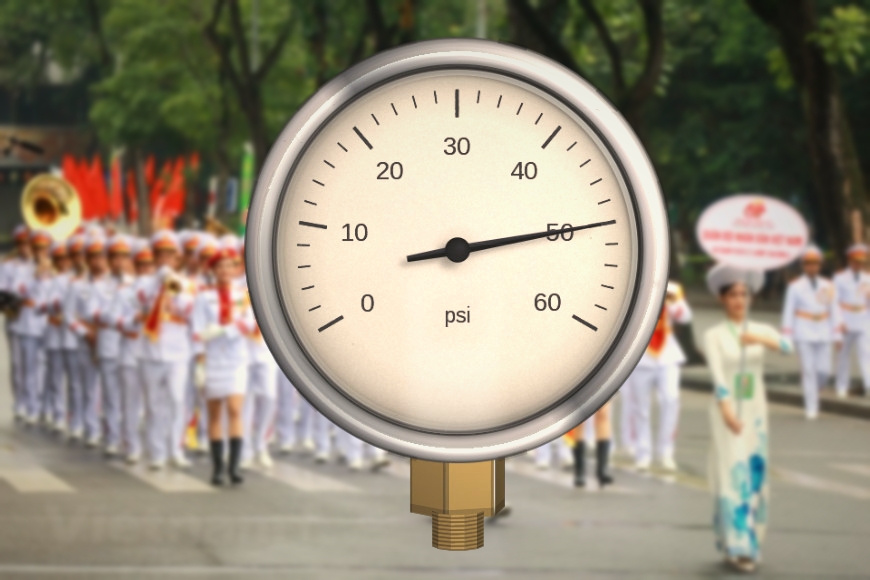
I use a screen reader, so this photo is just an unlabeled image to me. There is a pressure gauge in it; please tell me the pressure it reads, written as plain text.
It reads 50 psi
